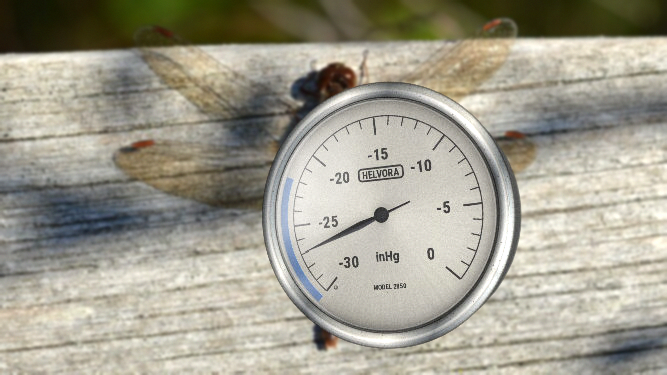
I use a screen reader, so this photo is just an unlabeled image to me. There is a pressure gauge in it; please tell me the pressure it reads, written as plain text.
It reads -27 inHg
